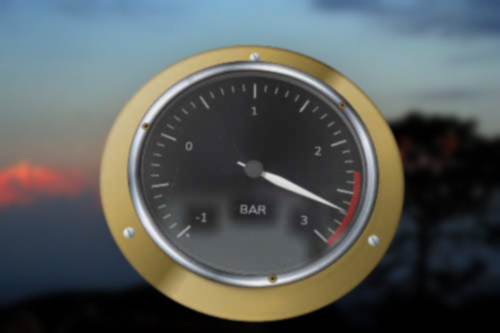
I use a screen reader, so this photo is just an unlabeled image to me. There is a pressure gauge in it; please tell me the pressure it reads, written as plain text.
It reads 2.7 bar
